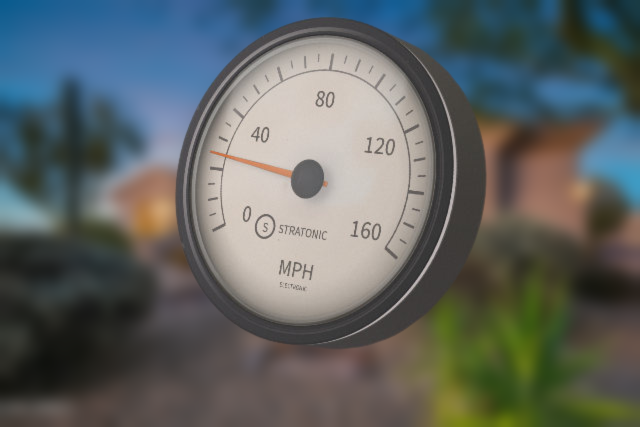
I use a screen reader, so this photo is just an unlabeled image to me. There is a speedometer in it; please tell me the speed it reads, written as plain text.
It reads 25 mph
